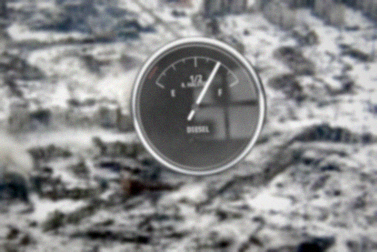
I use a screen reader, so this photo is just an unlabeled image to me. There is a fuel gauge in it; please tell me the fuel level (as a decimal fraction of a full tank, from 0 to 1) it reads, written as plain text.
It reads 0.75
